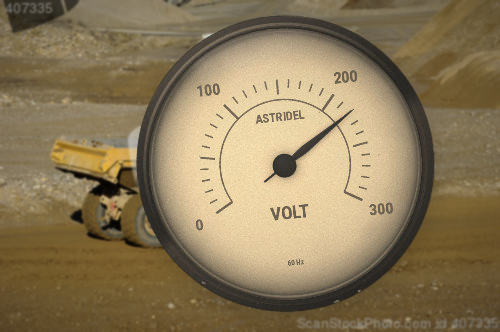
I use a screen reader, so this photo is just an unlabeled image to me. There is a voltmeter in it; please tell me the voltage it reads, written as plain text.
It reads 220 V
